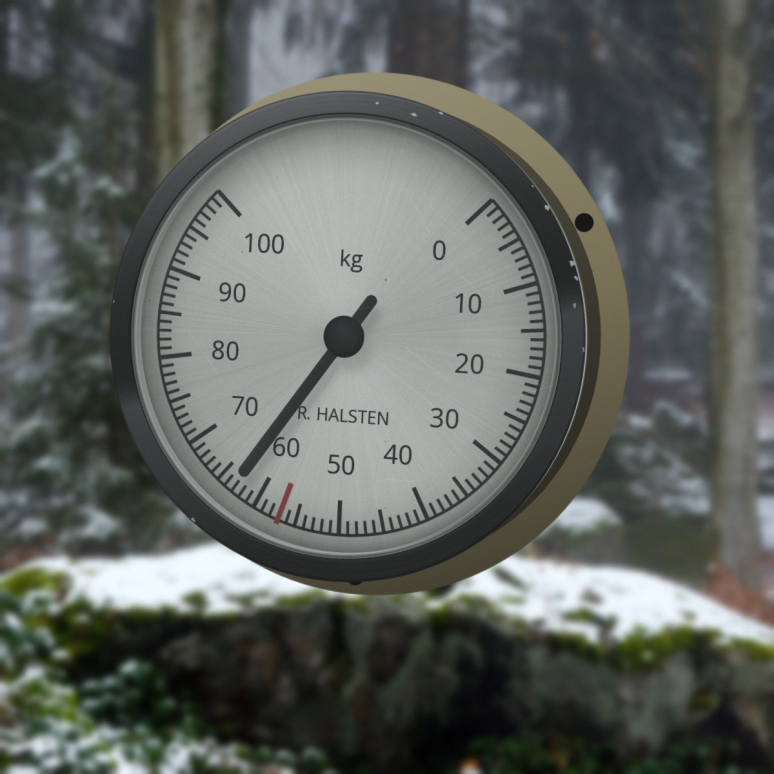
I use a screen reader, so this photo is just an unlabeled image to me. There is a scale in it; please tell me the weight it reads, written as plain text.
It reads 63 kg
